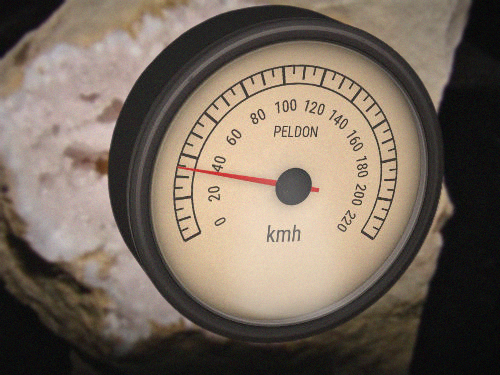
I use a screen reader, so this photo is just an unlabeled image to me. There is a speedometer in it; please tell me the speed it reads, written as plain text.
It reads 35 km/h
